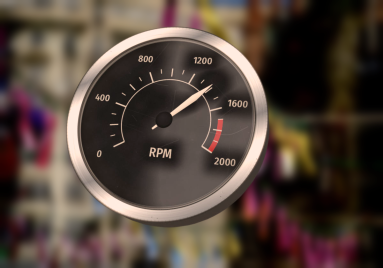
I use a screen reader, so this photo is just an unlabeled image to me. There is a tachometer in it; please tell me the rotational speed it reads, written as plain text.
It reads 1400 rpm
